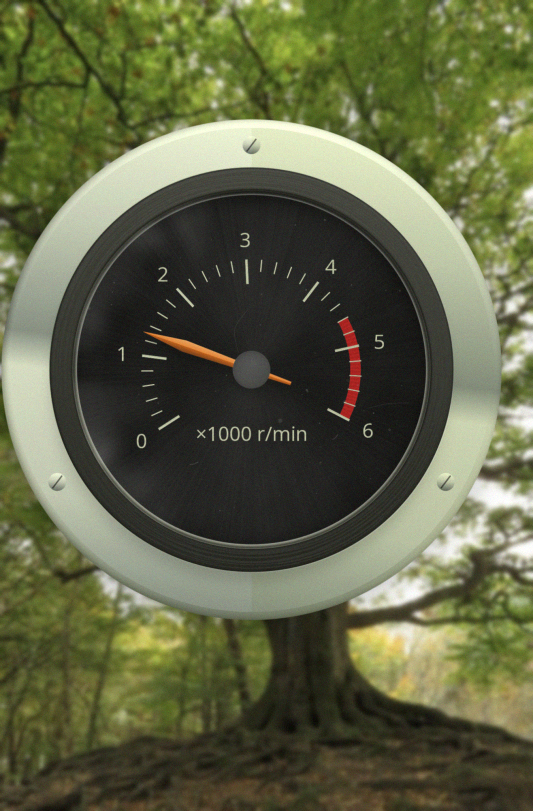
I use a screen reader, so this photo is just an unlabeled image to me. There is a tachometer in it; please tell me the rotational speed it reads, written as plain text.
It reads 1300 rpm
